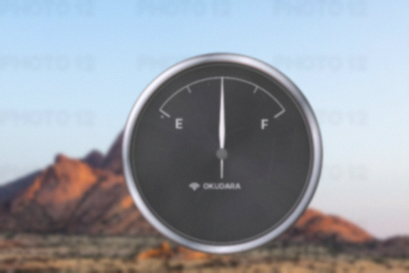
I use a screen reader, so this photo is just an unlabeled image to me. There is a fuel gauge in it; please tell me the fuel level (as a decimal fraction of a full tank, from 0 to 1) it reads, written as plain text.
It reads 0.5
